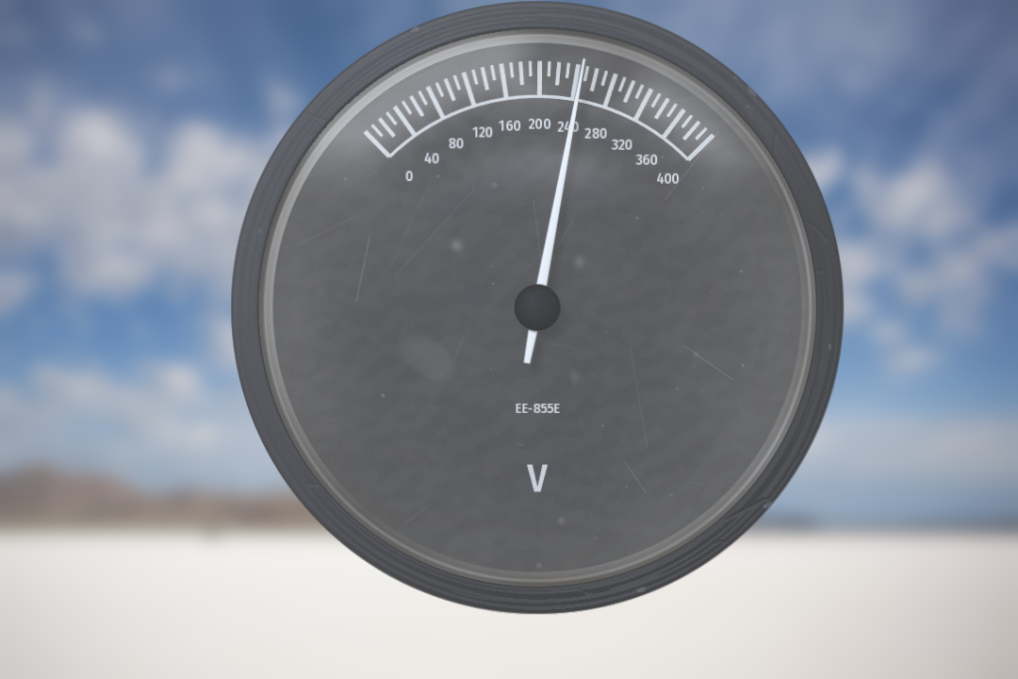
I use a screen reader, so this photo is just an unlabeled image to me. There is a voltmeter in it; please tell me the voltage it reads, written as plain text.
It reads 245 V
